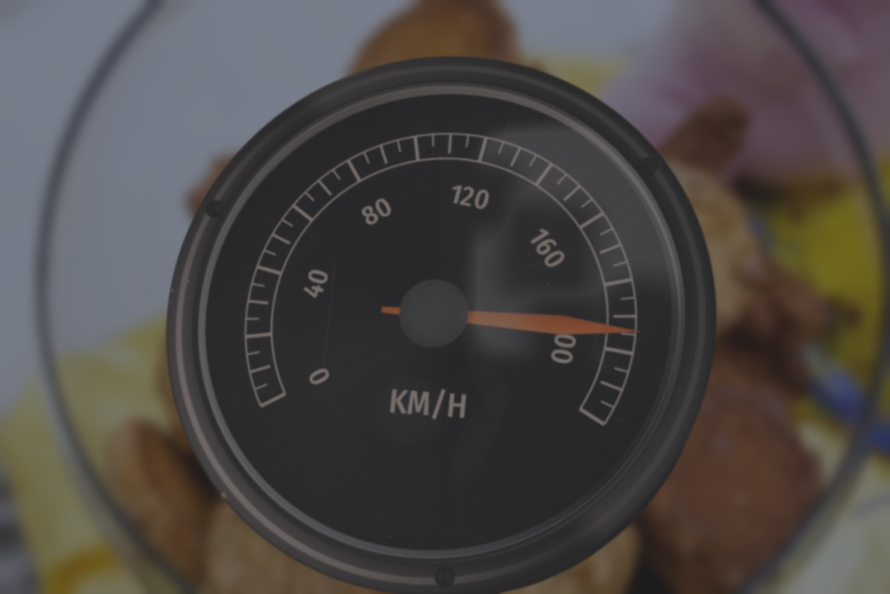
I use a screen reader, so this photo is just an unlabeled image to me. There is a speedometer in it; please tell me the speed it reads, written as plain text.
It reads 195 km/h
